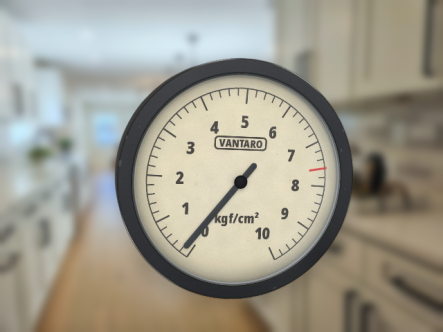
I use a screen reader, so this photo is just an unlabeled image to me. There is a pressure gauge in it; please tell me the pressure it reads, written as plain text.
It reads 0.2 kg/cm²
